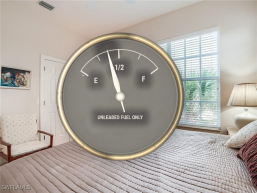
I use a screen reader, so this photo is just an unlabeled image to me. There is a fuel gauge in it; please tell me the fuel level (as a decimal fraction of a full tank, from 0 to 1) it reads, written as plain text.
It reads 0.375
